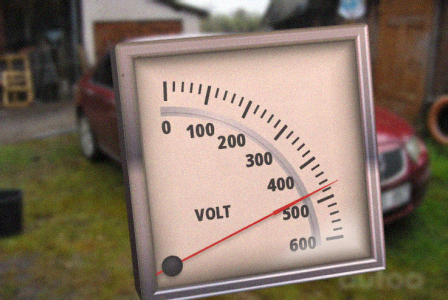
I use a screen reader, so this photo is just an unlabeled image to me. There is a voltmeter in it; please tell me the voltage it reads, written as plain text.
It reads 470 V
